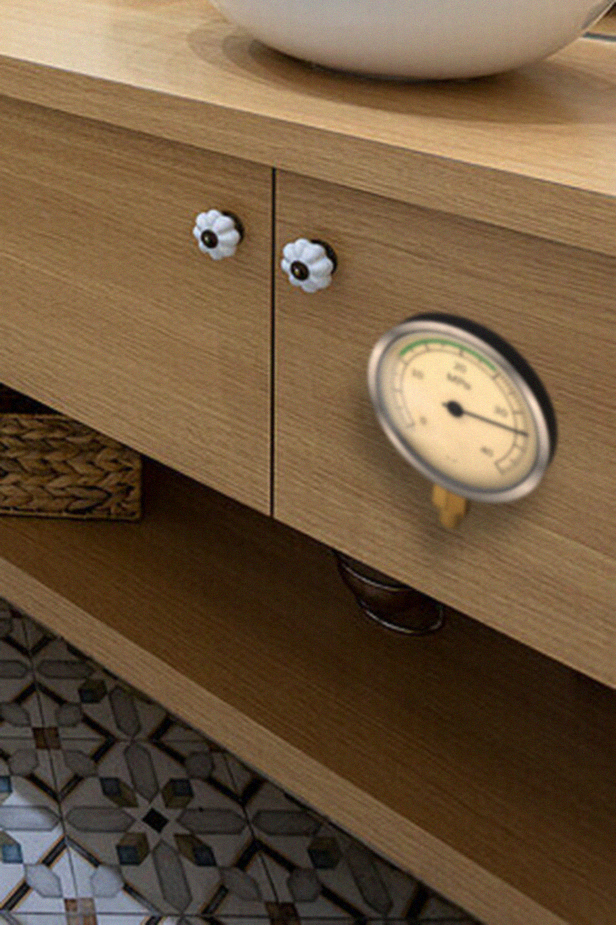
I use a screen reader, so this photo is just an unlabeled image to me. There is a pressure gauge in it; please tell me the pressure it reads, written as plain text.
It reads 32.5 MPa
